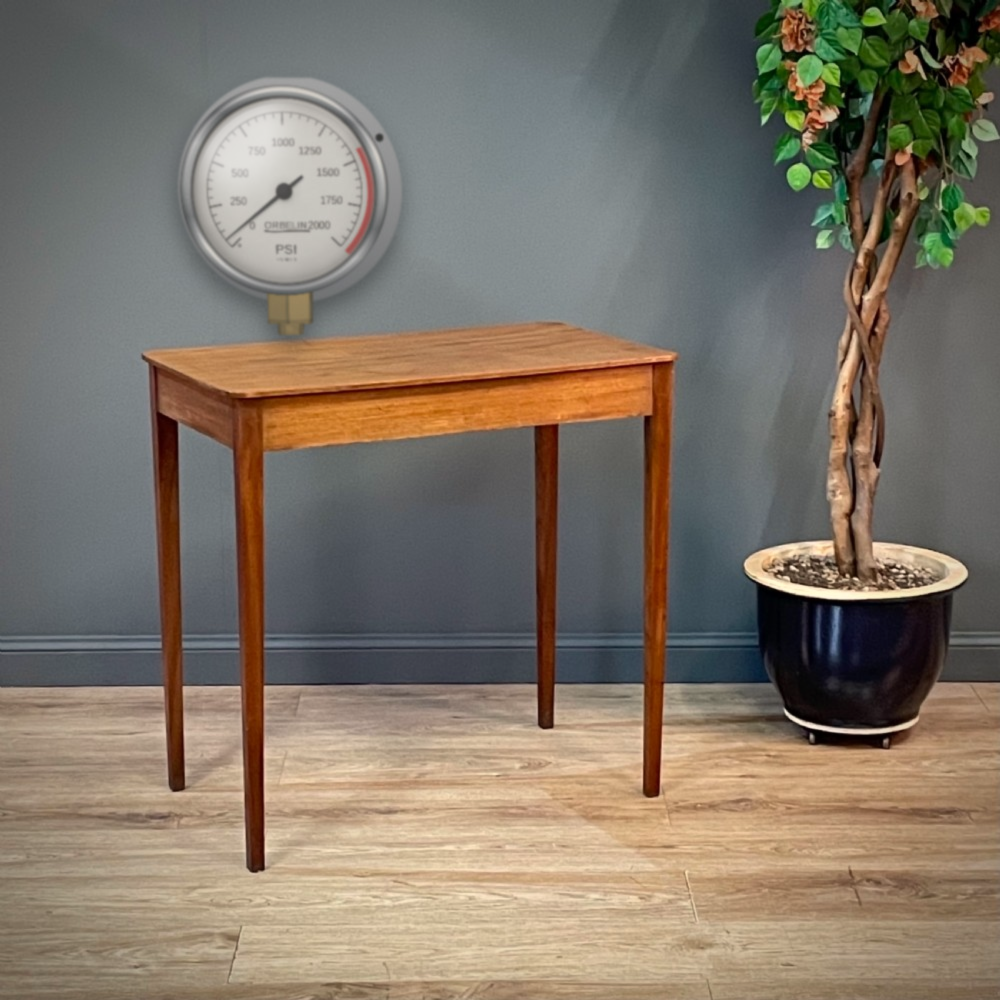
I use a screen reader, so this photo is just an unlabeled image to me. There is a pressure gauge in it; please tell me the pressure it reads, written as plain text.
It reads 50 psi
